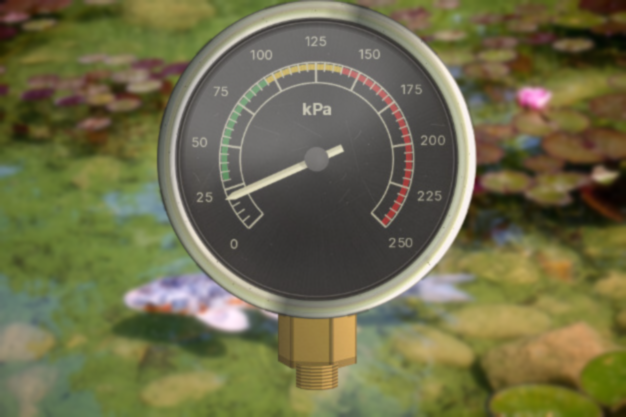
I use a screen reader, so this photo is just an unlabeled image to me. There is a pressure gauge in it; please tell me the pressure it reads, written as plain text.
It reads 20 kPa
